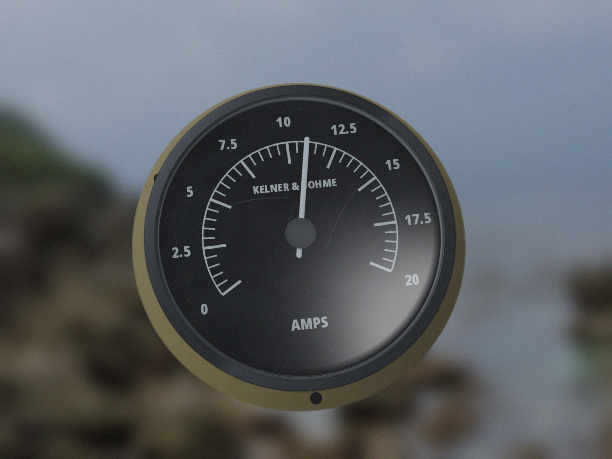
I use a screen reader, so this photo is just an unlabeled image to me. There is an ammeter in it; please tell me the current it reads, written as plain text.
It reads 11 A
